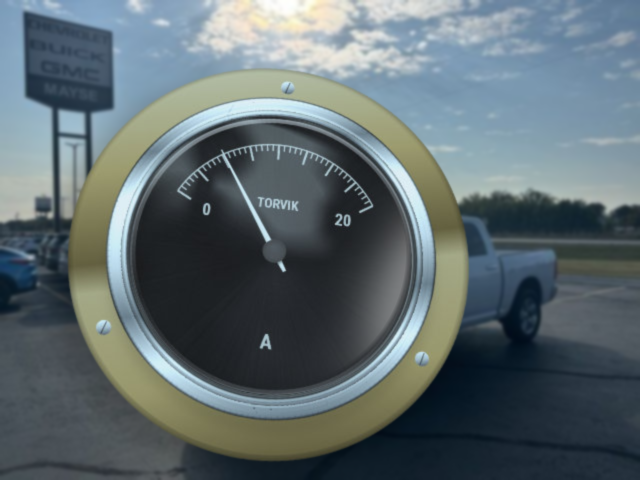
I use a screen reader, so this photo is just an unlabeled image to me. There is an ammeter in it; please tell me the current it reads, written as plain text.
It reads 5 A
